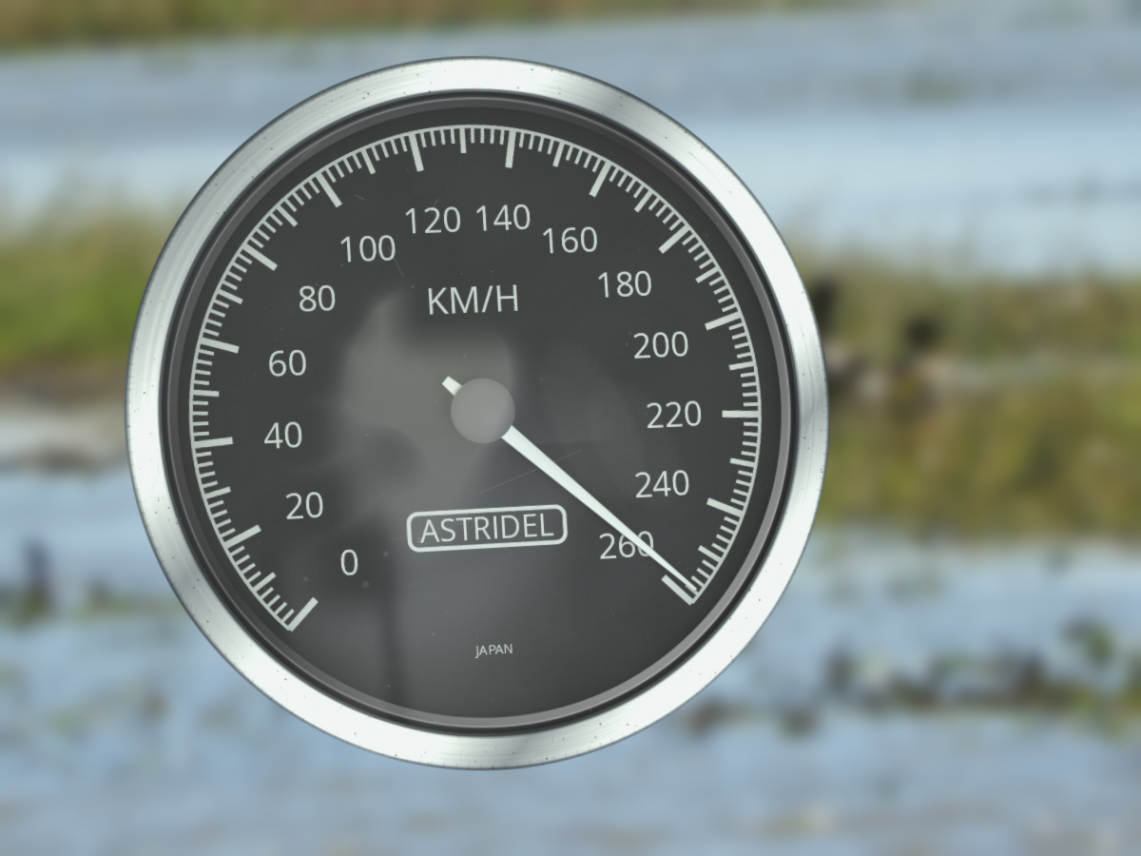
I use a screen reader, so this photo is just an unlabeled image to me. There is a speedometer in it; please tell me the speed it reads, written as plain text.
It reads 258 km/h
